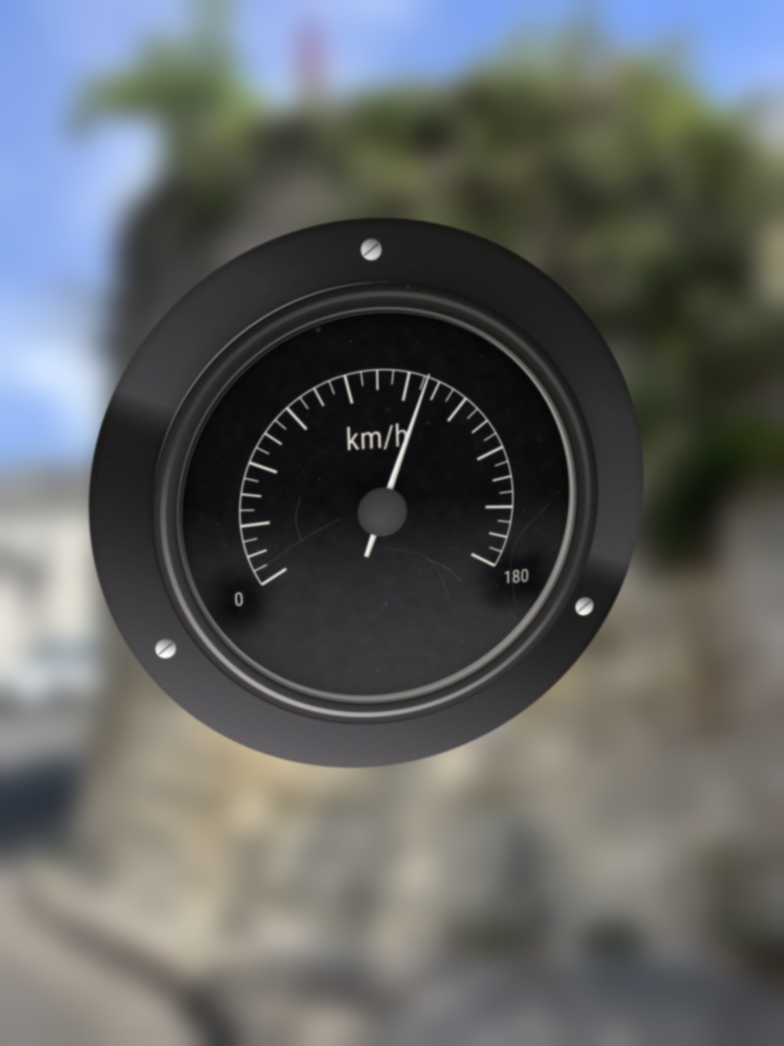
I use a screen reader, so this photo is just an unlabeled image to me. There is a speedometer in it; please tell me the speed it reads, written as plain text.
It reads 105 km/h
